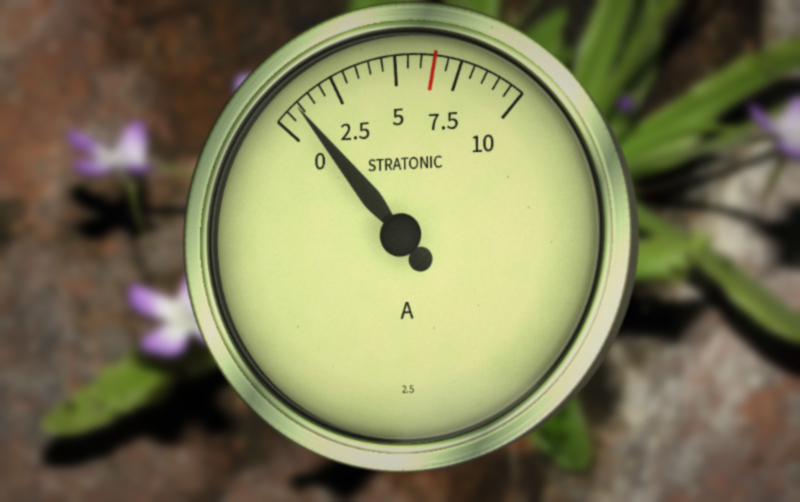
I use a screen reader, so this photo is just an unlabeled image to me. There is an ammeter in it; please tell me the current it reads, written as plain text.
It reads 1 A
